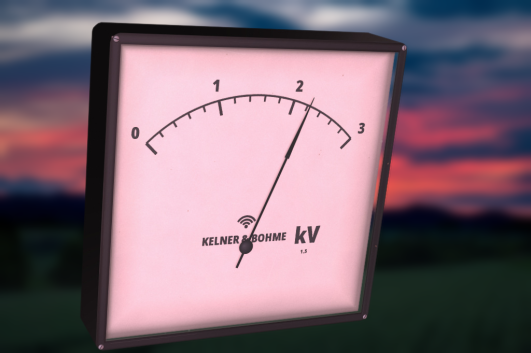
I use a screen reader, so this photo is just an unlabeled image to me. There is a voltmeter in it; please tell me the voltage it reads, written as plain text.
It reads 2.2 kV
